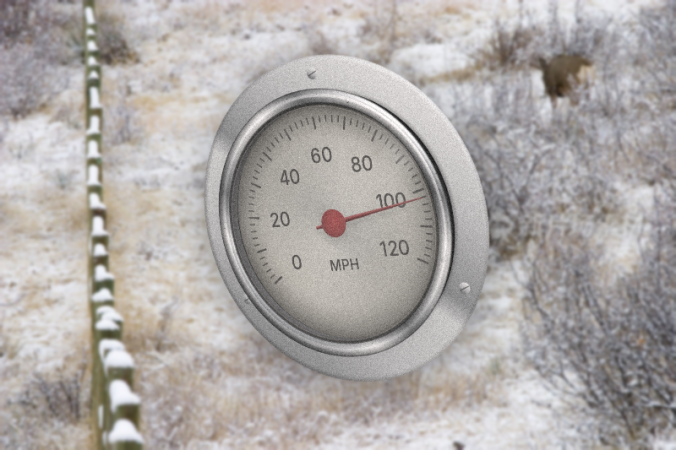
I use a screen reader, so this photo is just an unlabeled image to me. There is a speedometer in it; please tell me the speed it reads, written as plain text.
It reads 102 mph
